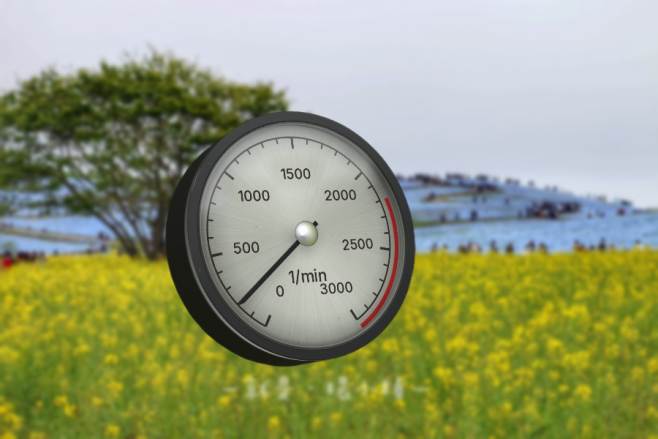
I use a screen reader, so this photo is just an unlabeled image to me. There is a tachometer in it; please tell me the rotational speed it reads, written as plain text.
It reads 200 rpm
